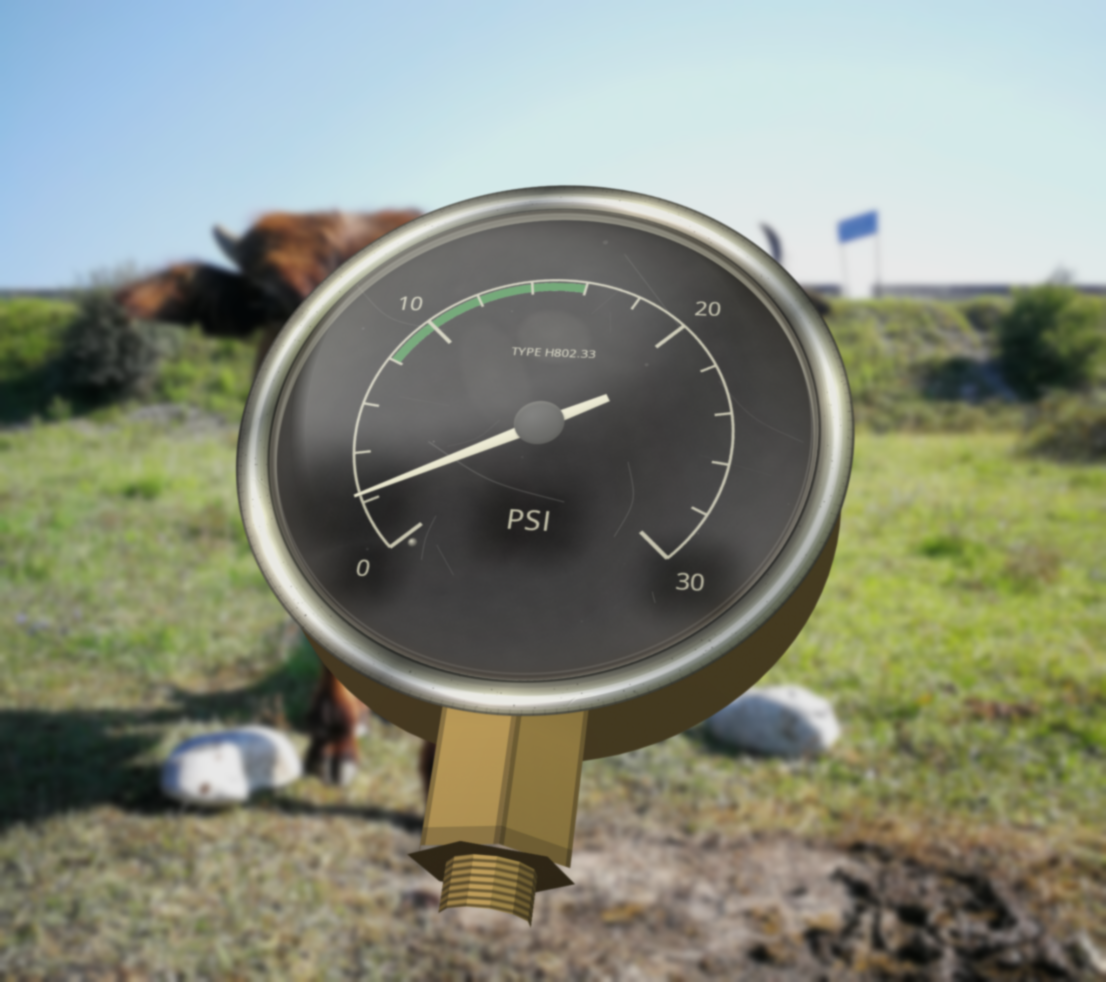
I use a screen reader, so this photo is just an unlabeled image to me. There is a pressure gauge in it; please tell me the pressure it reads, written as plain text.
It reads 2 psi
